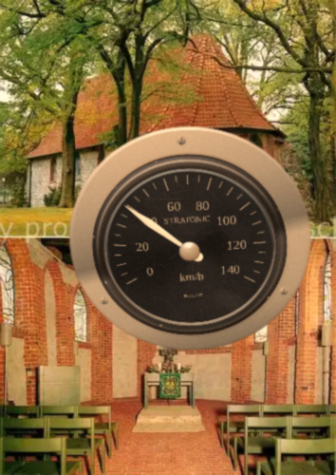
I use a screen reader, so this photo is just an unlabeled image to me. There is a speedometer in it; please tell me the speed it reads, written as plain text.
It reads 40 km/h
